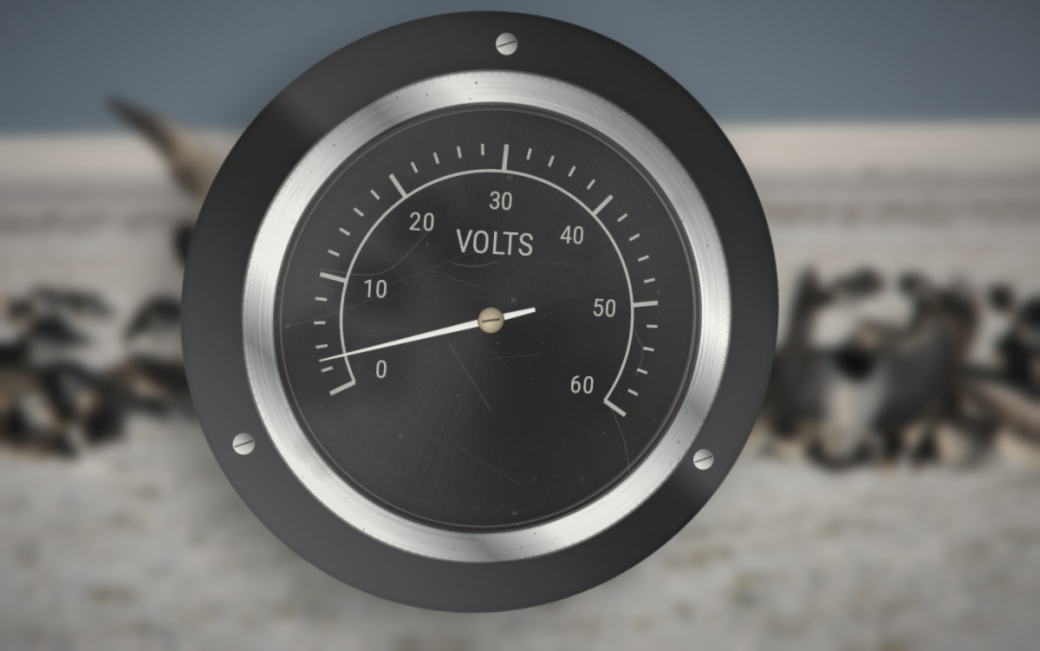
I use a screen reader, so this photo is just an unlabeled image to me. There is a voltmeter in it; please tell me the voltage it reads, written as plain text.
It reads 3 V
